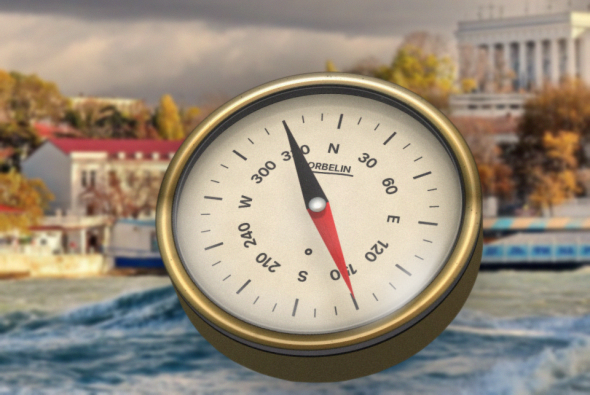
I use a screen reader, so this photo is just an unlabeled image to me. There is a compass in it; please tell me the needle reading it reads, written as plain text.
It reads 150 °
